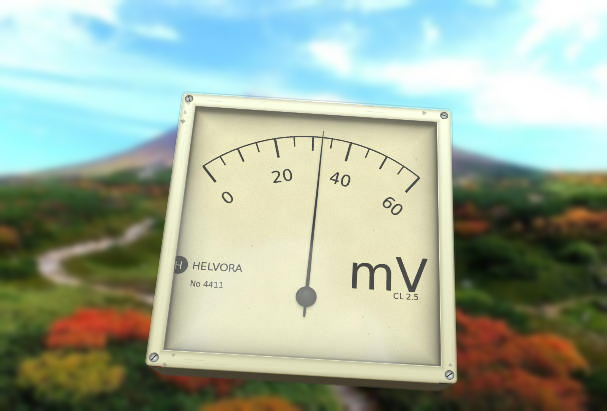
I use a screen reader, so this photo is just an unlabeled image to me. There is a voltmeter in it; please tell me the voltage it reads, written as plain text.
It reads 32.5 mV
